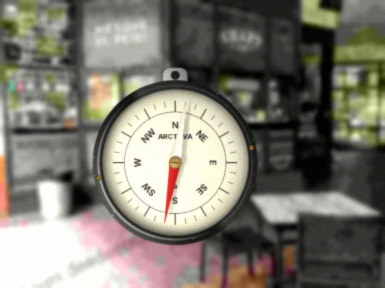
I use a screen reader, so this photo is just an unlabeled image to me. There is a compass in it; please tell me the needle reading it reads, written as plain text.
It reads 190 °
